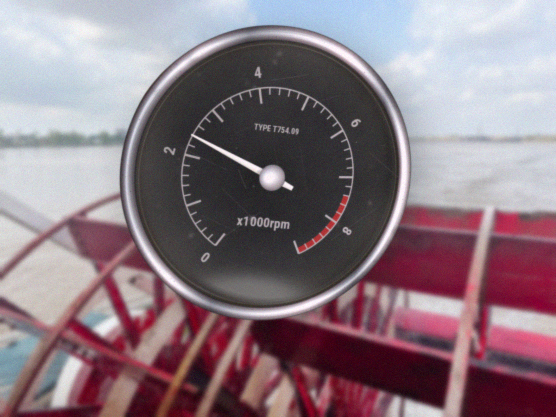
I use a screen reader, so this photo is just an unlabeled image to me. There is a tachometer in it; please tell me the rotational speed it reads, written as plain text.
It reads 2400 rpm
